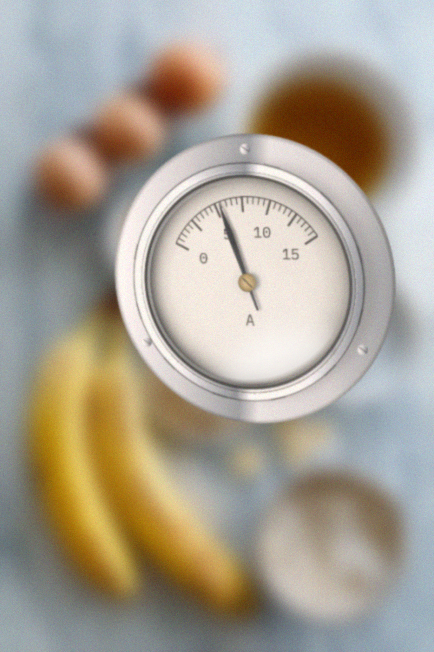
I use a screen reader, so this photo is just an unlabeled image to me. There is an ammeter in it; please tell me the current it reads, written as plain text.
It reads 5.5 A
